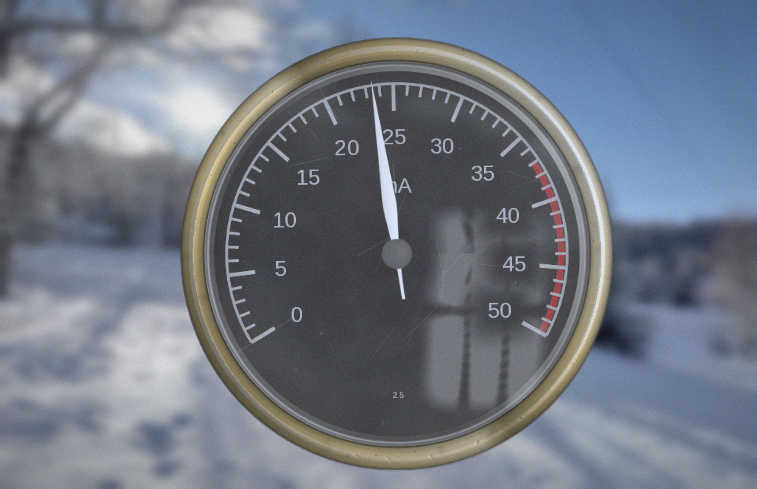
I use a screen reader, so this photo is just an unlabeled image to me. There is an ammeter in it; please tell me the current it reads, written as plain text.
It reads 23.5 mA
